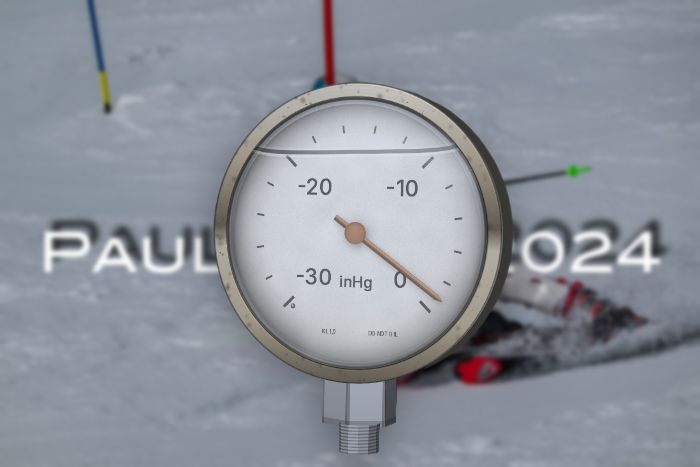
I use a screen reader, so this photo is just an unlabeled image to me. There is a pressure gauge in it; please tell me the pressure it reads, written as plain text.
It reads -1 inHg
